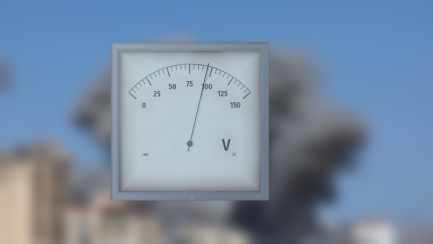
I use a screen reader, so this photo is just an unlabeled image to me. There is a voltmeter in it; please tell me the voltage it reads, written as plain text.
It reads 95 V
